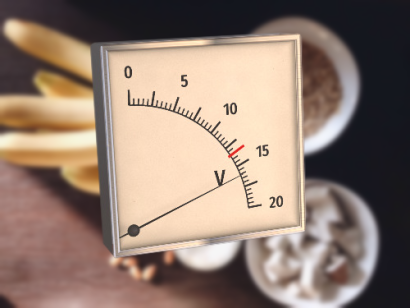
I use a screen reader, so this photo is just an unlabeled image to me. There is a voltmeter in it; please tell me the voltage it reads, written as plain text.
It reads 16 V
